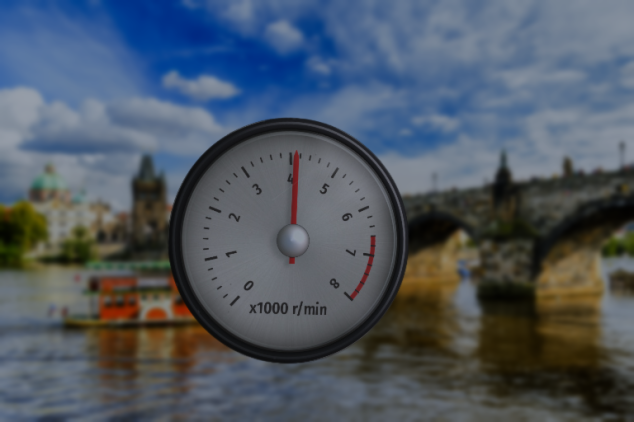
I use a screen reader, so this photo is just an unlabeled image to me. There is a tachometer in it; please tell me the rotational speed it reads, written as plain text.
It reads 4100 rpm
